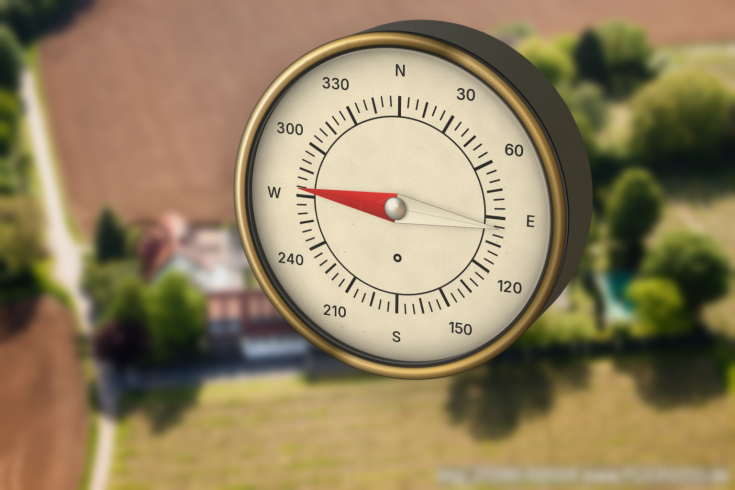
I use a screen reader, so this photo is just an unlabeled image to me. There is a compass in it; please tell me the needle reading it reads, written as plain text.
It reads 275 °
